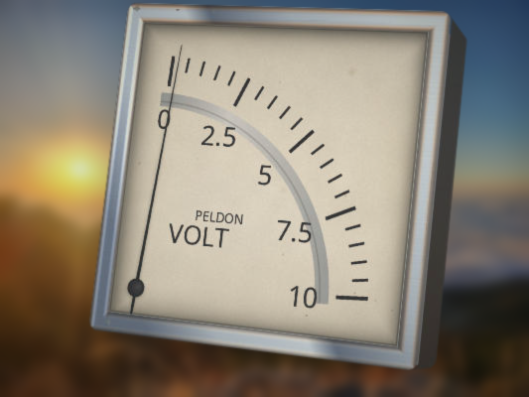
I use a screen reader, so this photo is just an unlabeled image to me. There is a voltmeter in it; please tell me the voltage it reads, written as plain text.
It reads 0.25 V
